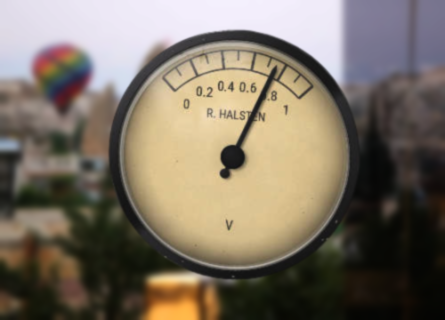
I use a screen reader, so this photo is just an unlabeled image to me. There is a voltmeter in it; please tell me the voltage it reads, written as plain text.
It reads 0.75 V
